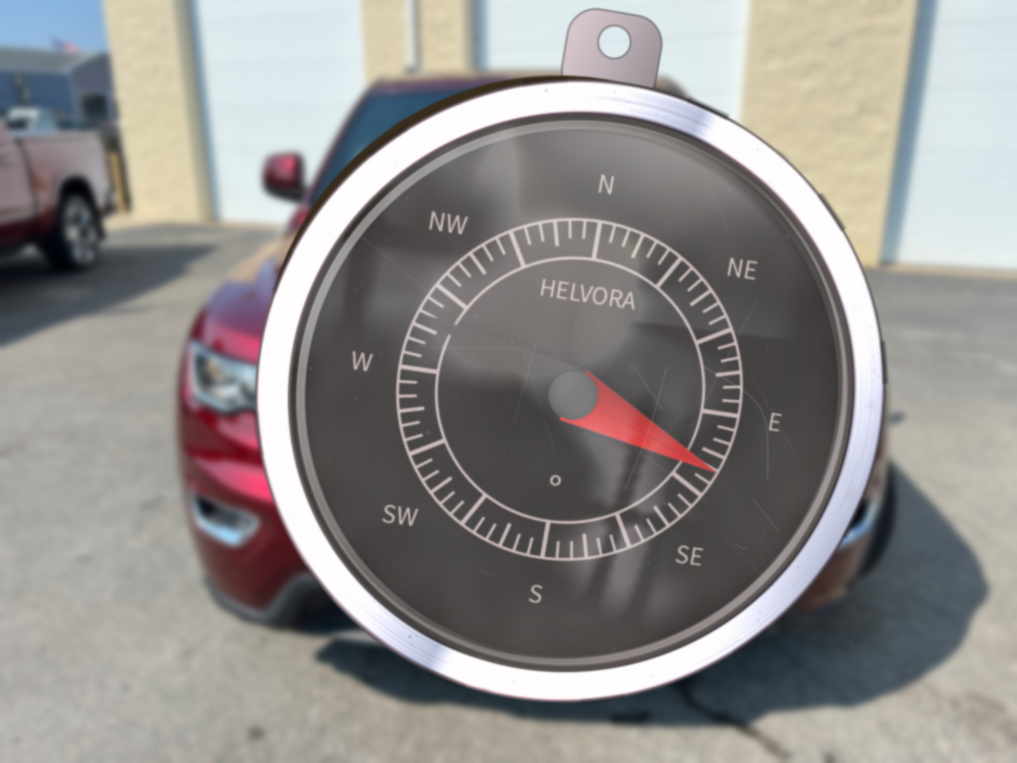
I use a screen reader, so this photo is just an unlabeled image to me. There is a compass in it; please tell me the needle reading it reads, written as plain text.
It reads 110 °
